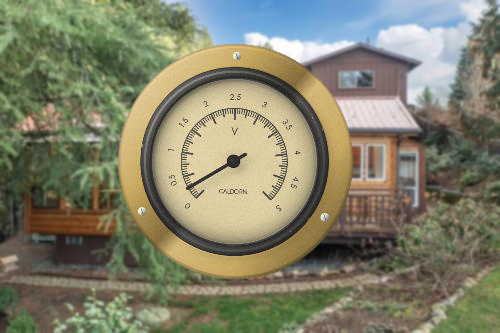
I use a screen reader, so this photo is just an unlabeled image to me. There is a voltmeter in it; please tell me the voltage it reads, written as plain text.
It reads 0.25 V
